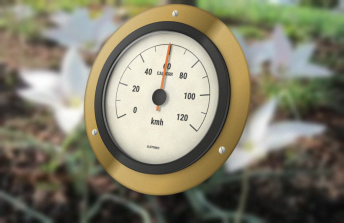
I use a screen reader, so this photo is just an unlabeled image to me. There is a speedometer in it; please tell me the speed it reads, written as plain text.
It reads 60 km/h
